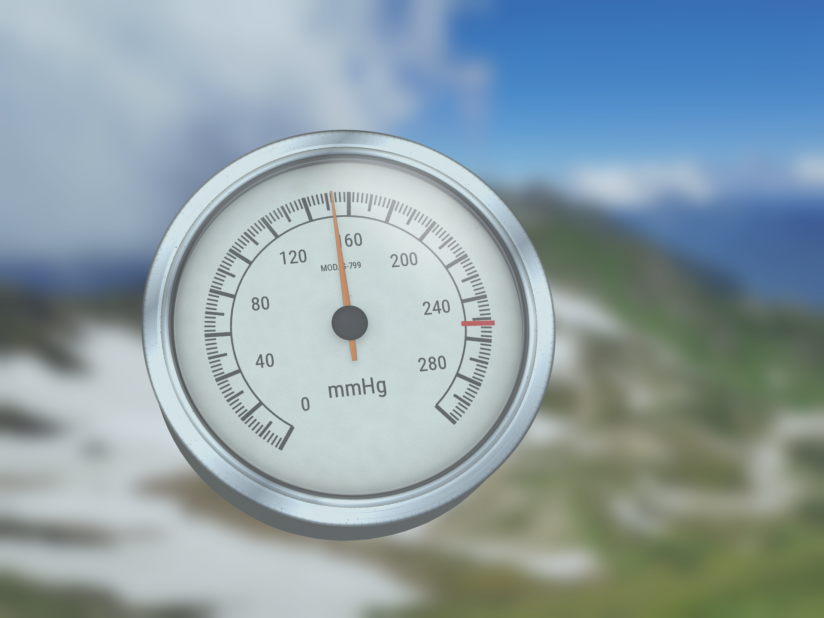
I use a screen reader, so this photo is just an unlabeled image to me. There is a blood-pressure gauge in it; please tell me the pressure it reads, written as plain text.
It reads 152 mmHg
